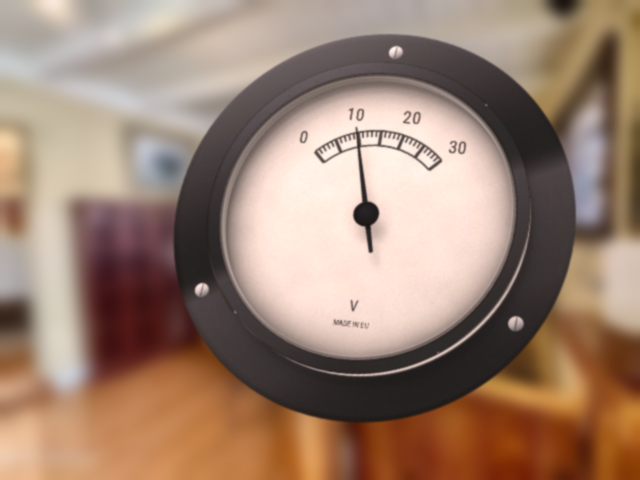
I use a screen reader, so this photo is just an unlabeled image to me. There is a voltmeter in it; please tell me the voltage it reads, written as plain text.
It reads 10 V
